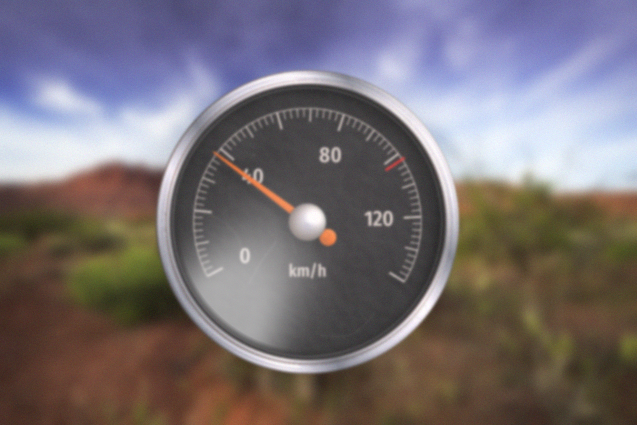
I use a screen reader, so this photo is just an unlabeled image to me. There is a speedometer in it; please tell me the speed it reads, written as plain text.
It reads 38 km/h
